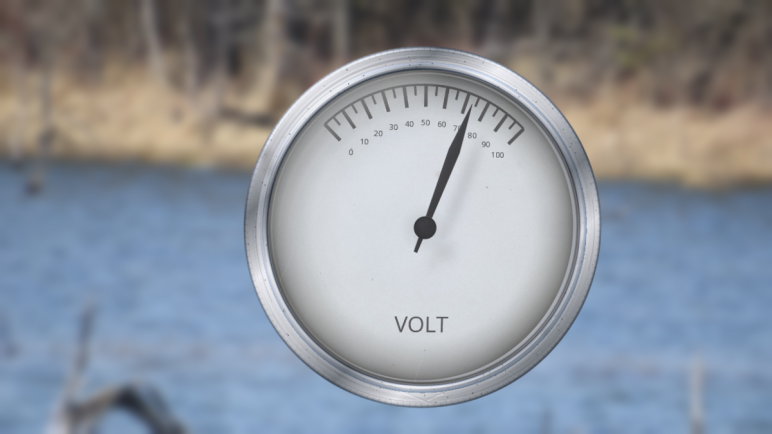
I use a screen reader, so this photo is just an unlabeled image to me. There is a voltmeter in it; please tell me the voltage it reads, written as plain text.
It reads 72.5 V
